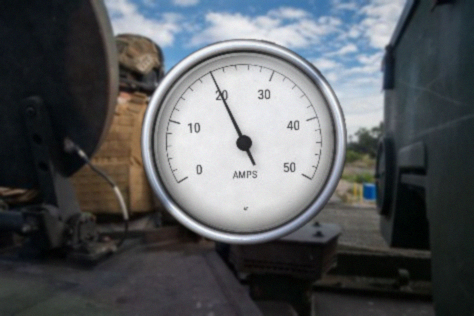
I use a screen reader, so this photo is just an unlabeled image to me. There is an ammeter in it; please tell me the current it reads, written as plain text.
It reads 20 A
